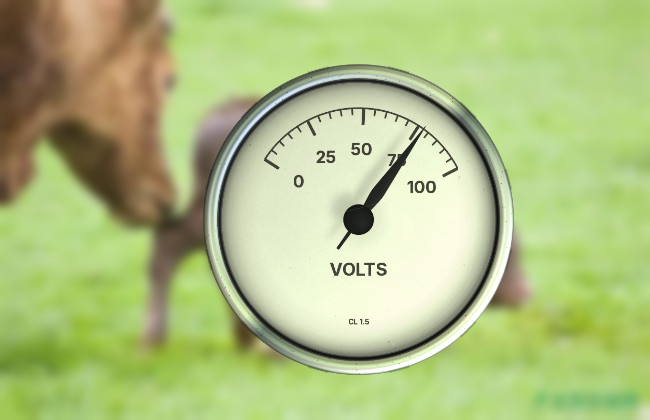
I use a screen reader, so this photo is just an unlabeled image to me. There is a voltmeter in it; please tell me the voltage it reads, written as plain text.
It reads 77.5 V
